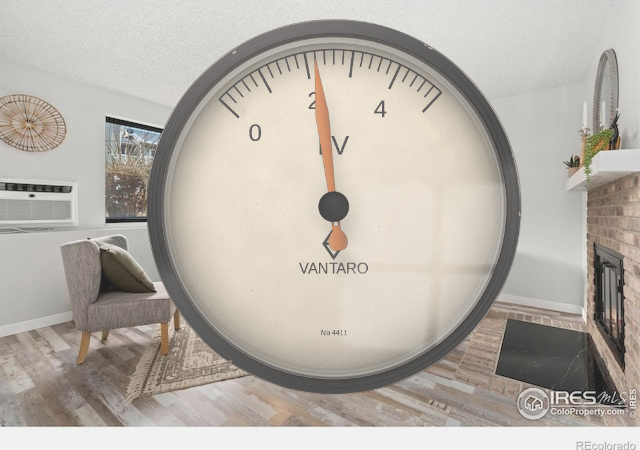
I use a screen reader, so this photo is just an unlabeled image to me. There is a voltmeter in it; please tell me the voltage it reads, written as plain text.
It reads 2.2 kV
